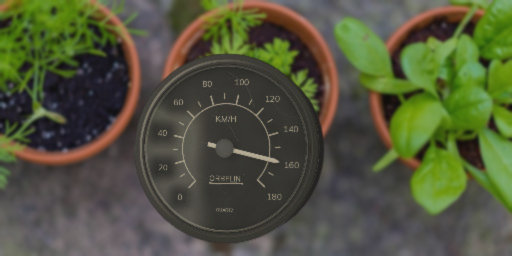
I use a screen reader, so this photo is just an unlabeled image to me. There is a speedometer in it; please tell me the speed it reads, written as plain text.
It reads 160 km/h
